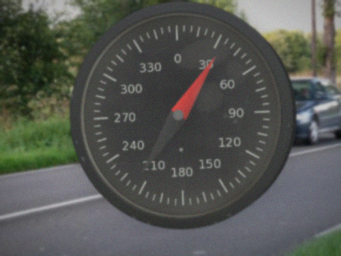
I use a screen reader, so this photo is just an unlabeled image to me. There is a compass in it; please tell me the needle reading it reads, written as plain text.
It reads 35 °
